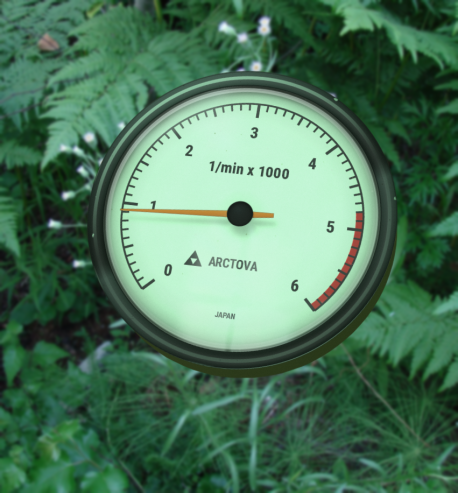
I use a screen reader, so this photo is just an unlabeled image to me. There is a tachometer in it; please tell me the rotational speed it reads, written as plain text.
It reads 900 rpm
